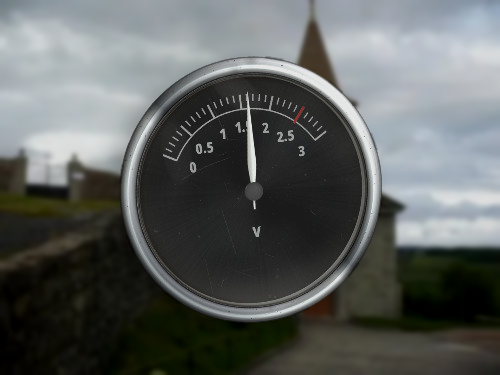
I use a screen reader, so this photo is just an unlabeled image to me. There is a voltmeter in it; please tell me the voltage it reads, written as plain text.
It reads 1.6 V
